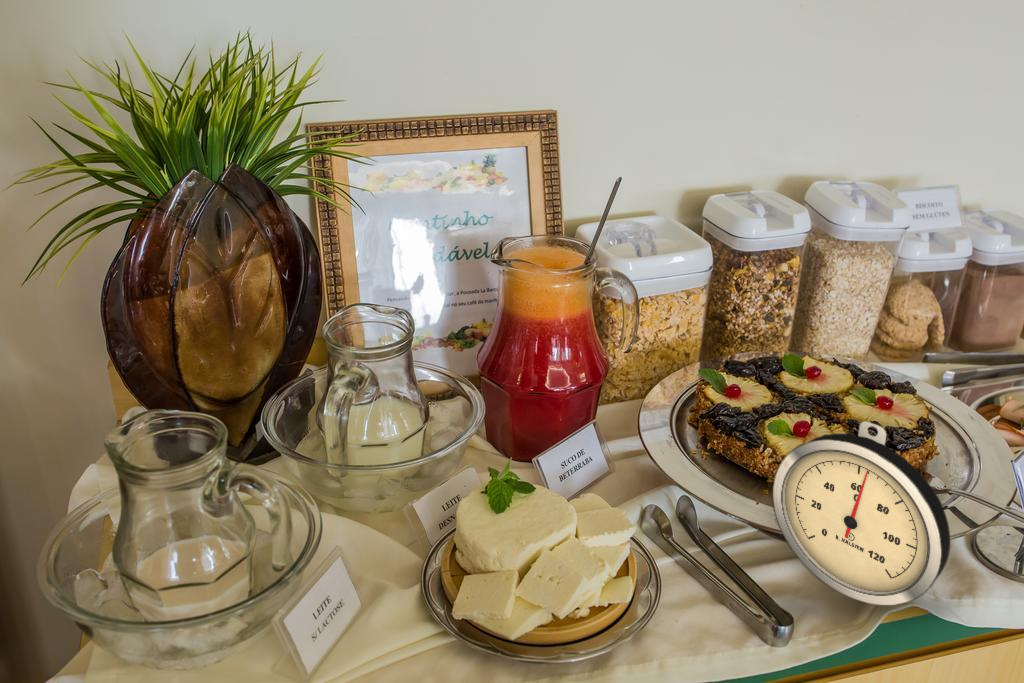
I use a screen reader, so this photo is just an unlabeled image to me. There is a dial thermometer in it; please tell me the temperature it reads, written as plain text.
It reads 64 °C
